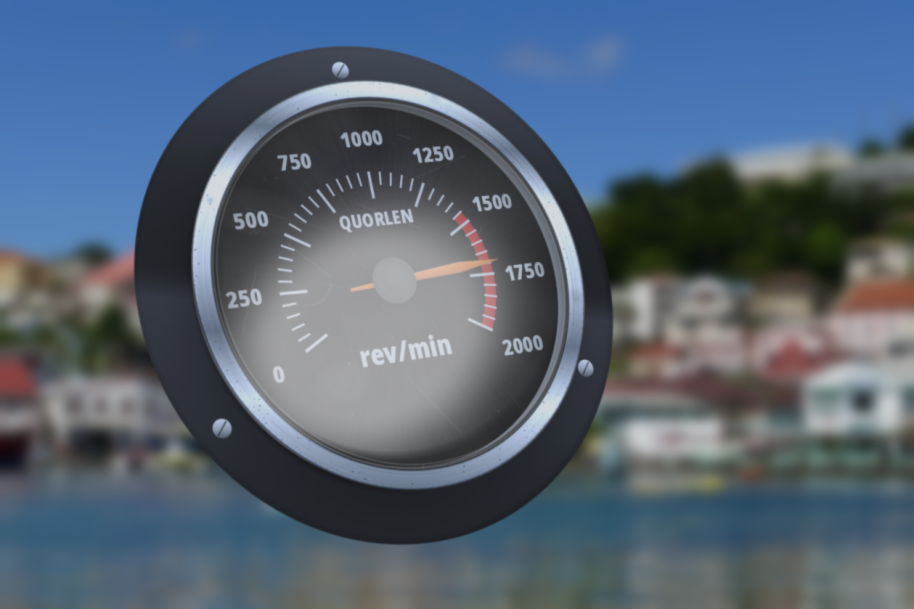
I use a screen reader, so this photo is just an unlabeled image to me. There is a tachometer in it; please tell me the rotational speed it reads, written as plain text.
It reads 1700 rpm
